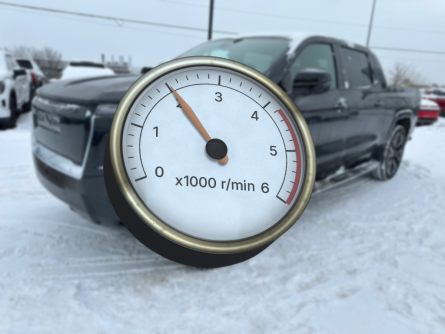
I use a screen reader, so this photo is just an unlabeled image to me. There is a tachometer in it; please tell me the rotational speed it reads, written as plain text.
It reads 2000 rpm
